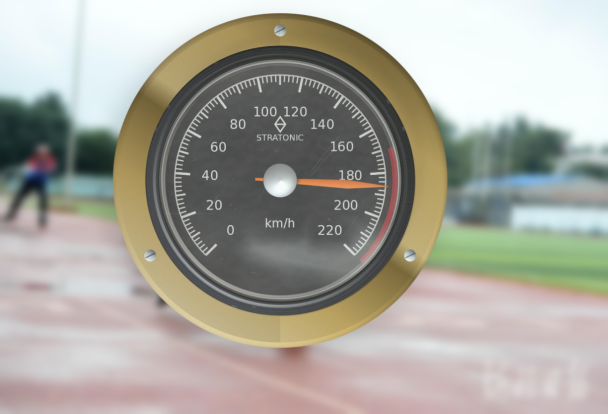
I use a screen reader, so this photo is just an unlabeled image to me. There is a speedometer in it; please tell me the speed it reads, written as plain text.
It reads 186 km/h
